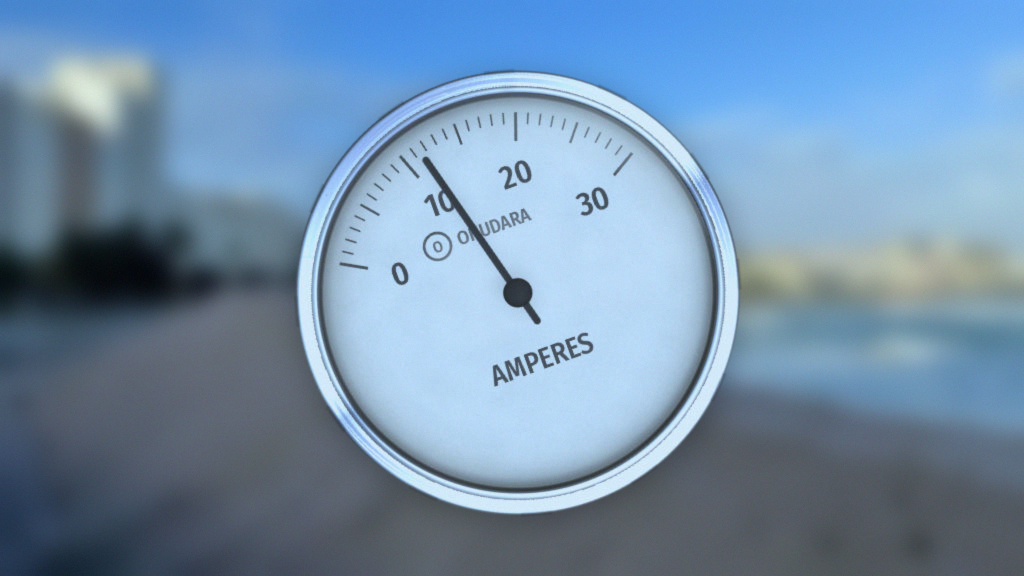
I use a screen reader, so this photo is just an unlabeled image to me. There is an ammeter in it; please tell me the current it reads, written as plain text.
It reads 11.5 A
